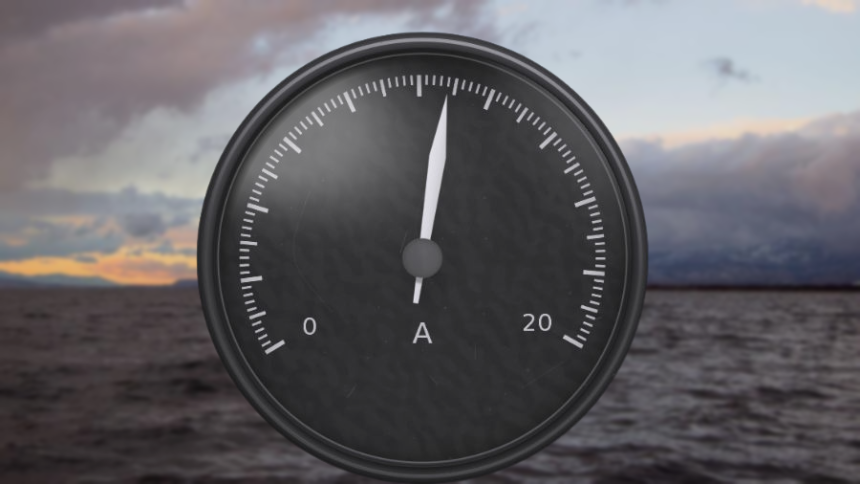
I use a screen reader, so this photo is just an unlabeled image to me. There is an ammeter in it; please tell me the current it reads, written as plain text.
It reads 10.8 A
